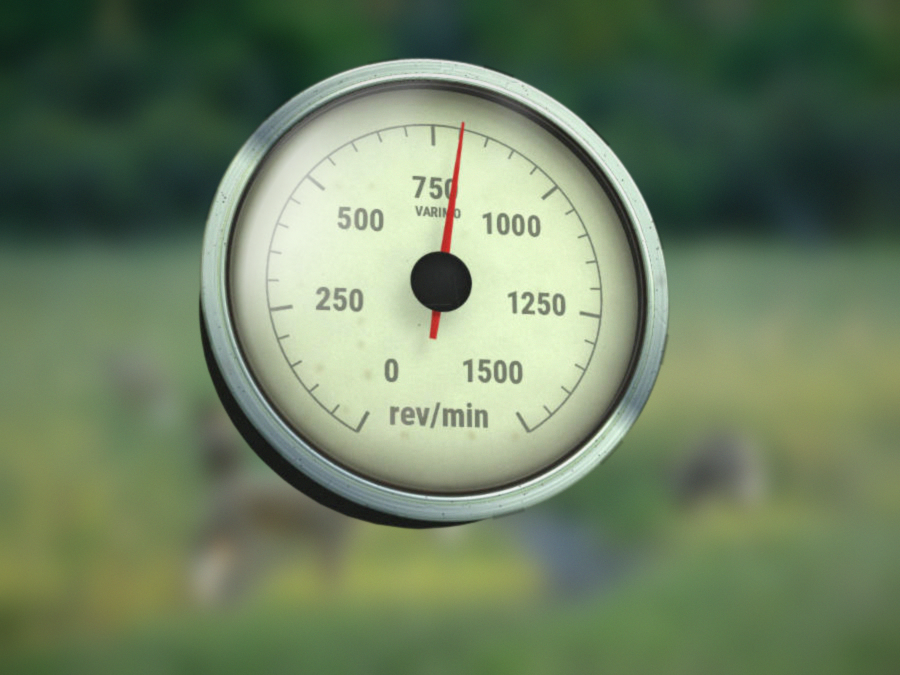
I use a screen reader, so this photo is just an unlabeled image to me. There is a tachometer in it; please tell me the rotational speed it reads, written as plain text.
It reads 800 rpm
